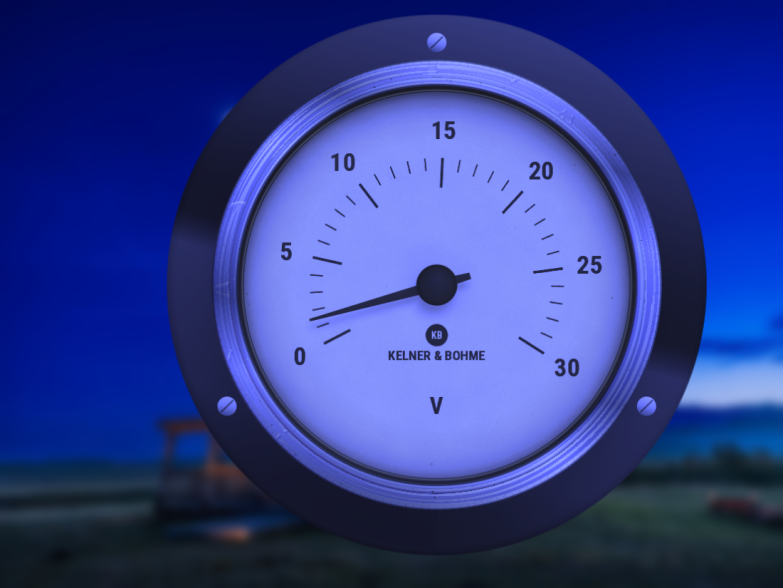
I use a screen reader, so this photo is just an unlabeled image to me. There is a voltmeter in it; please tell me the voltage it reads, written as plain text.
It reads 1.5 V
